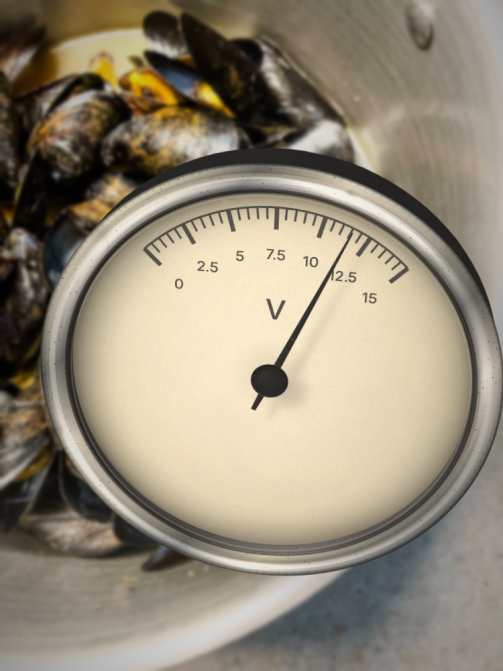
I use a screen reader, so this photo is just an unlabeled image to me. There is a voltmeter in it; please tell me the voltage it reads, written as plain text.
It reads 11.5 V
